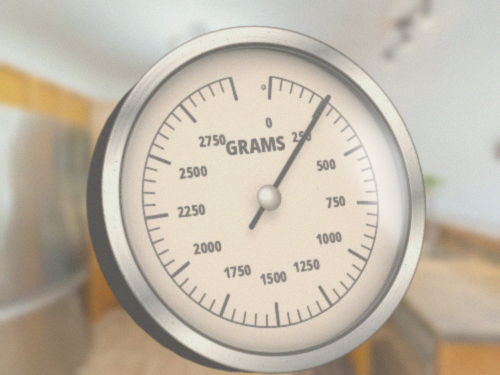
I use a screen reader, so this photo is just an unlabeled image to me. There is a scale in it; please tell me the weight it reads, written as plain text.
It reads 250 g
